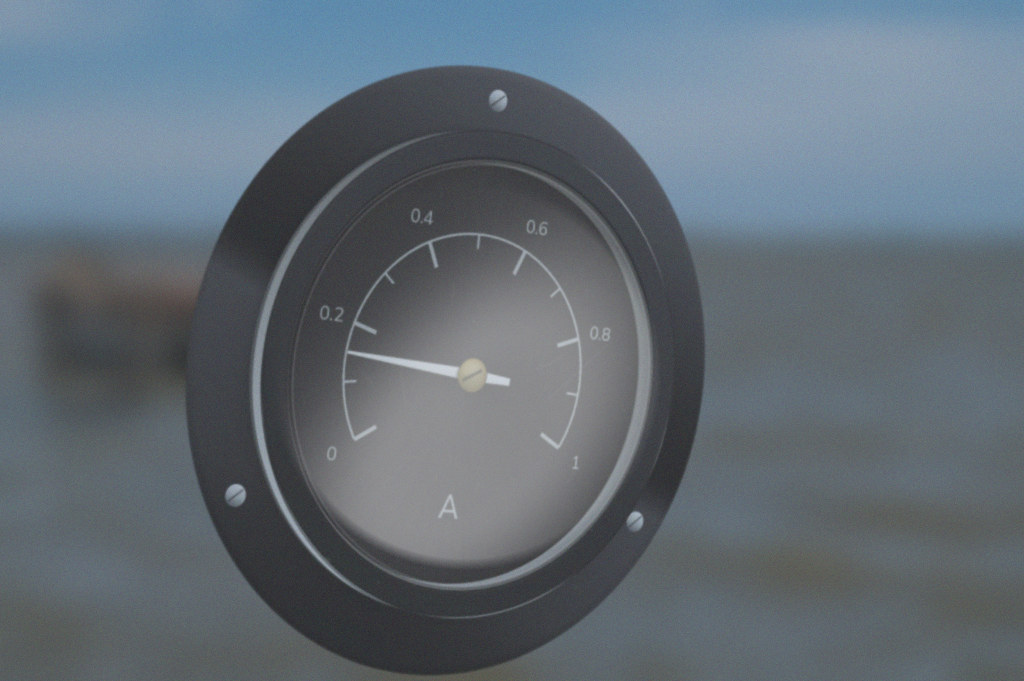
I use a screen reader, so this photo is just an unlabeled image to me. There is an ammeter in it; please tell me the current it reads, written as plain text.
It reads 0.15 A
